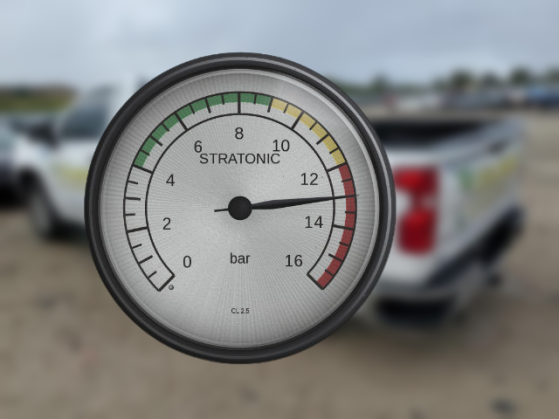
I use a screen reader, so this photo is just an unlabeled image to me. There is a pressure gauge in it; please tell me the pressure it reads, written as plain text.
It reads 13 bar
